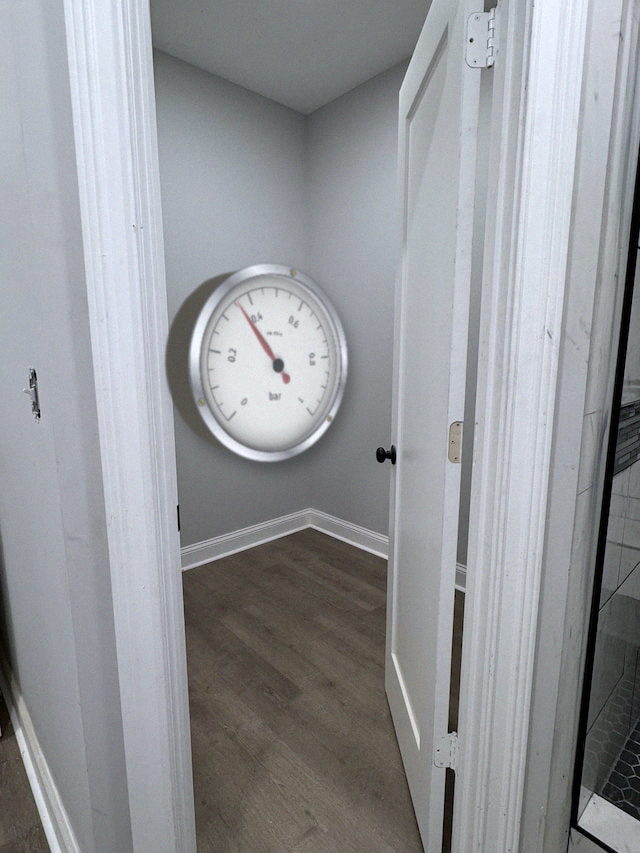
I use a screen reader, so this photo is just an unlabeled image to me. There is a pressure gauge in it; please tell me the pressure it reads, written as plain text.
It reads 0.35 bar
